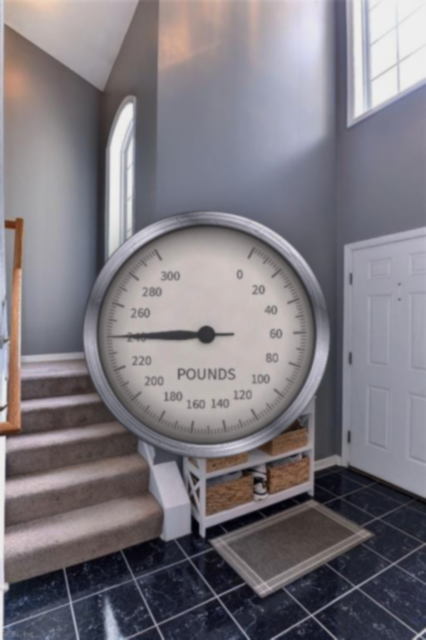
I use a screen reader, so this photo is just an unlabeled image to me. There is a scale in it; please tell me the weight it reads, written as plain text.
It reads 240 lb
